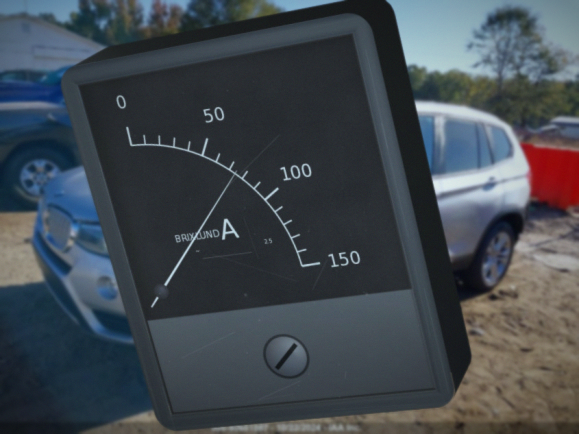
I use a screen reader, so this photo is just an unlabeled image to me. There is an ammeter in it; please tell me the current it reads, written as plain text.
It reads 75 A
